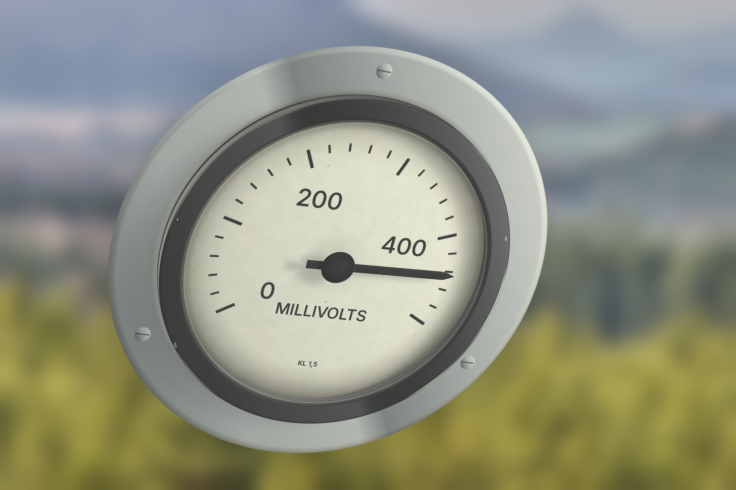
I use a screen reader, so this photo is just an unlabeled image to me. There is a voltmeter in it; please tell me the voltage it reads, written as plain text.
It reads 440 mV
